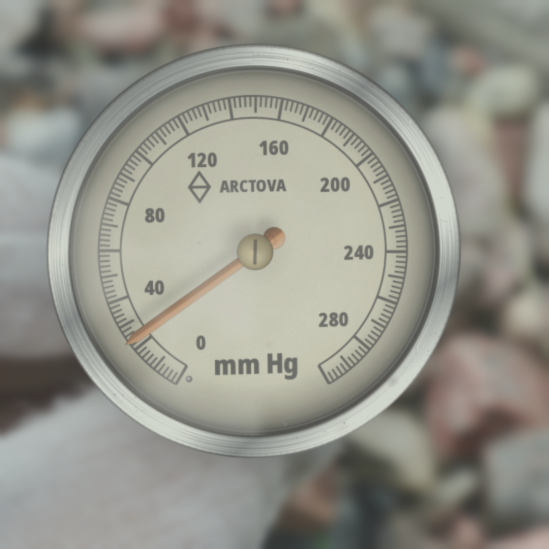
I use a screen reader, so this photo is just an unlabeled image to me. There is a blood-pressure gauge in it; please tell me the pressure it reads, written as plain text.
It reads 24 mmHg
